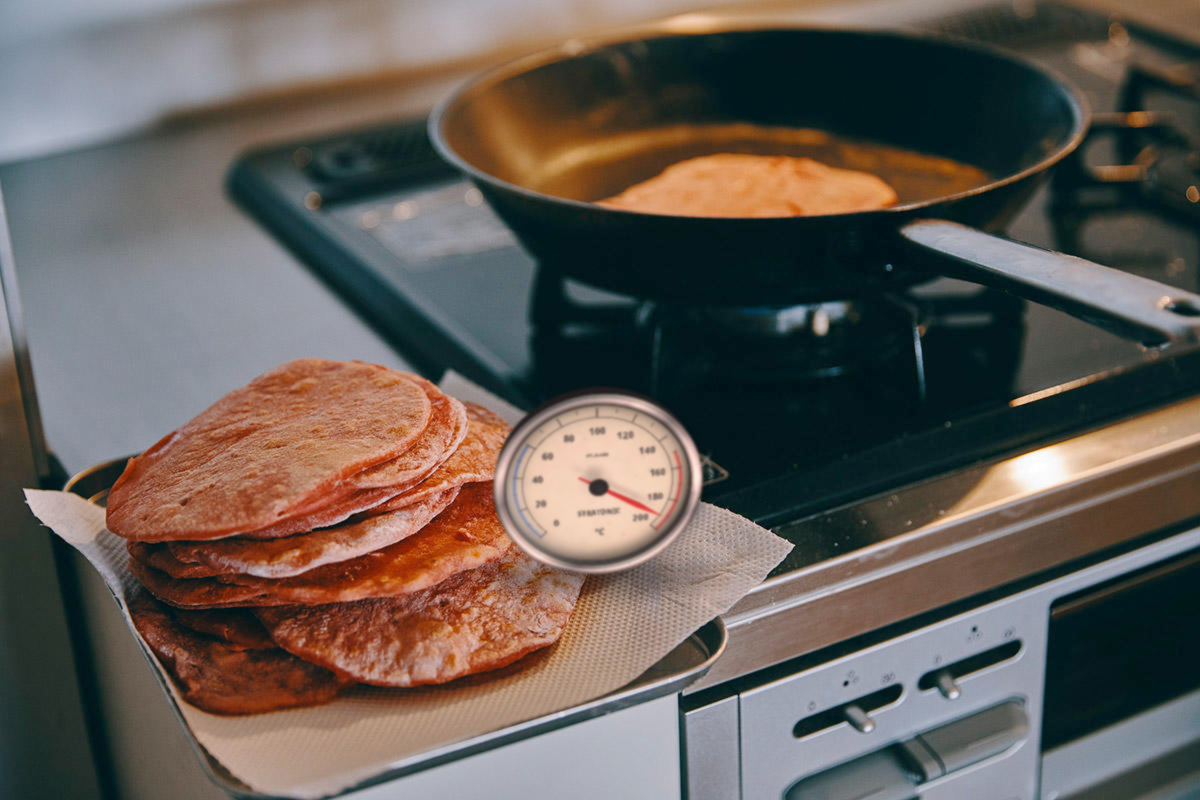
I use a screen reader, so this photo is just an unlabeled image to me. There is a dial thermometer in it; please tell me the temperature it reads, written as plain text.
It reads 190 °C
